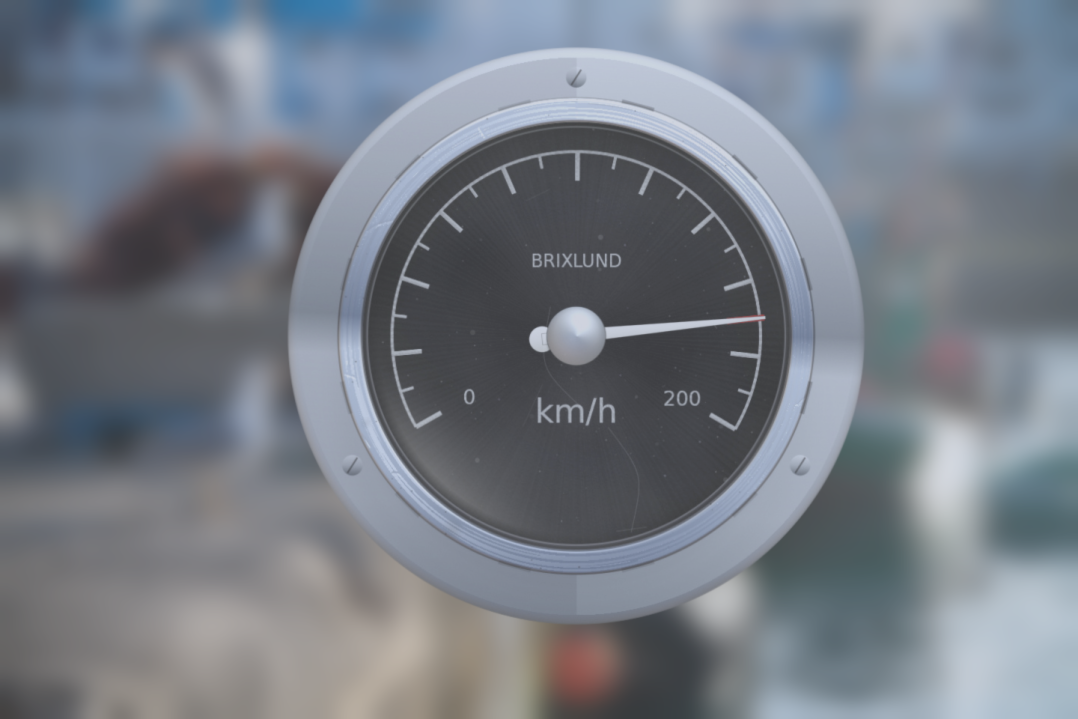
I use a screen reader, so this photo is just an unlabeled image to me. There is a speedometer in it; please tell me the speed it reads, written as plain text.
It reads 170 km/h
